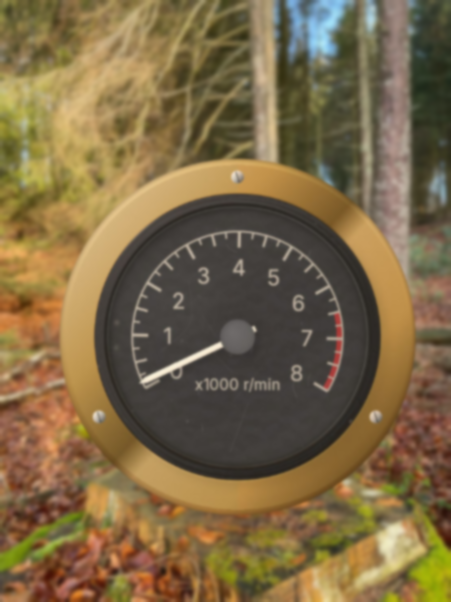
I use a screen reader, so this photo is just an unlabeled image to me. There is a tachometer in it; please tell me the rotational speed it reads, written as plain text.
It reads 125 rpm
